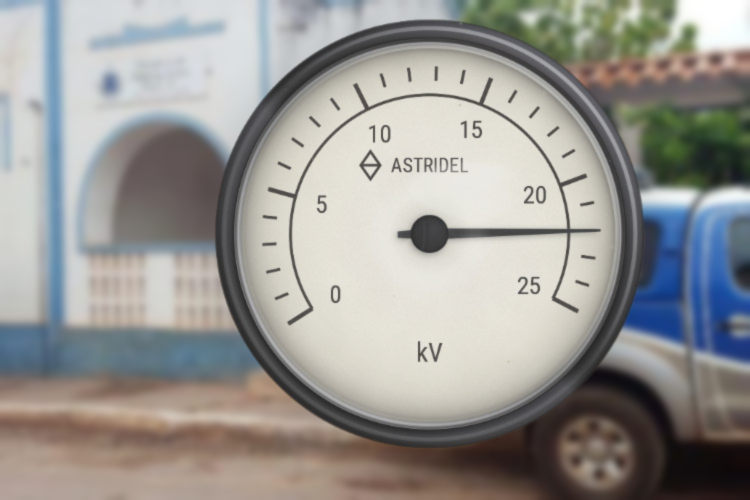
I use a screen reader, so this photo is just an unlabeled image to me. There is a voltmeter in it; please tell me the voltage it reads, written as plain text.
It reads 22 kV
